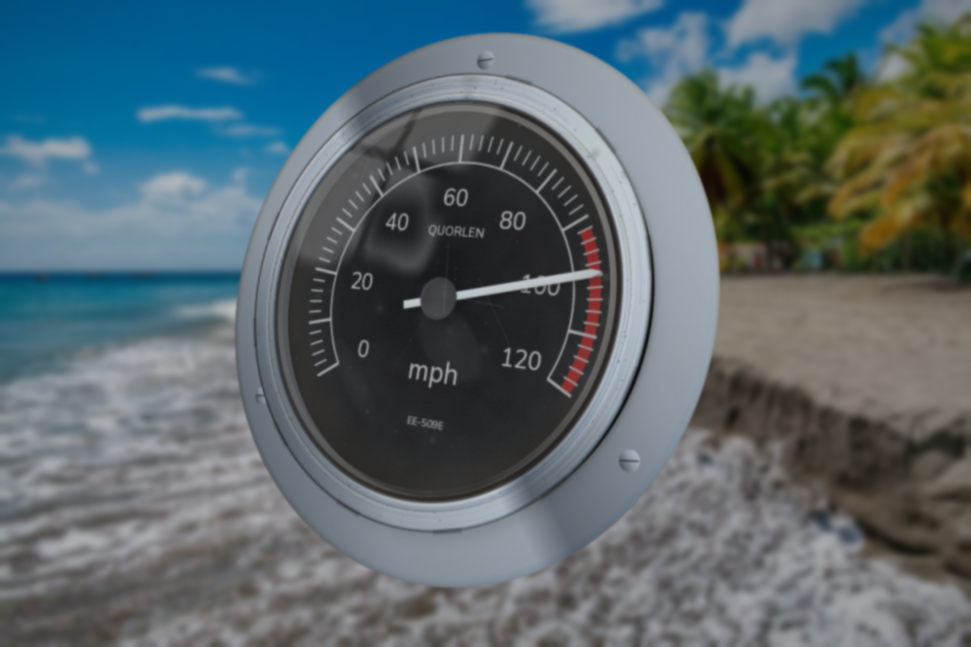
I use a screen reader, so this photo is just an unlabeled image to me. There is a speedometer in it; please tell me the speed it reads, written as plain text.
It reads 100 mph
